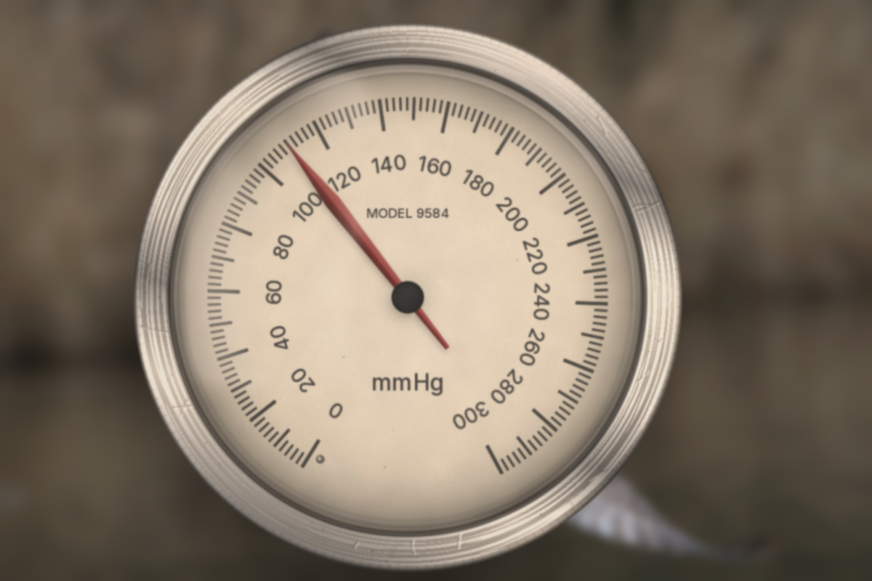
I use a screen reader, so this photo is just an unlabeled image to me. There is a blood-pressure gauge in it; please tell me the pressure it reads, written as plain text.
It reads 110 mmHg
